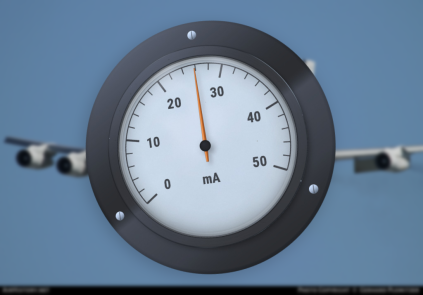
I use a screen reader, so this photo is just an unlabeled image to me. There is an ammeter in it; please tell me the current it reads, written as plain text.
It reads 26 mA
